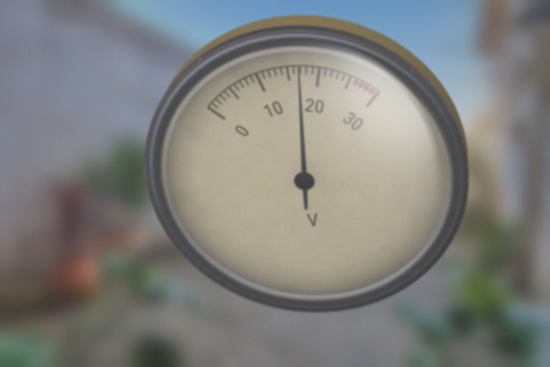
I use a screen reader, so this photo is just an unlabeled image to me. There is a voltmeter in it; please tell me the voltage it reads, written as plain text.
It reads 17 V
